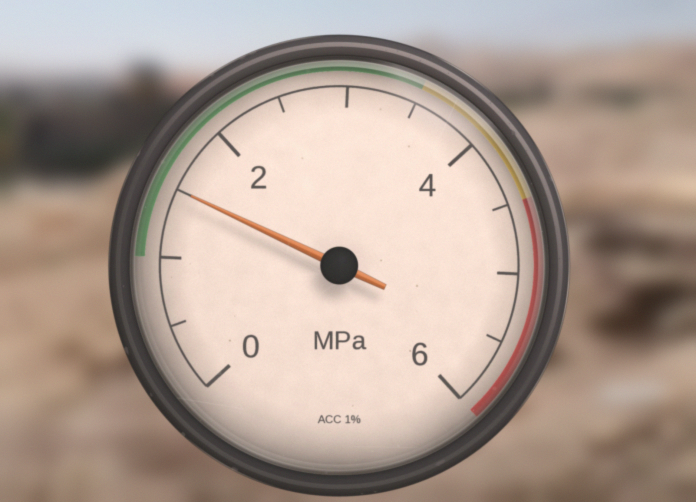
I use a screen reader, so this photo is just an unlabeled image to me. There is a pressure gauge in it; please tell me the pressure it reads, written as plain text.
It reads 1.5 MPa
